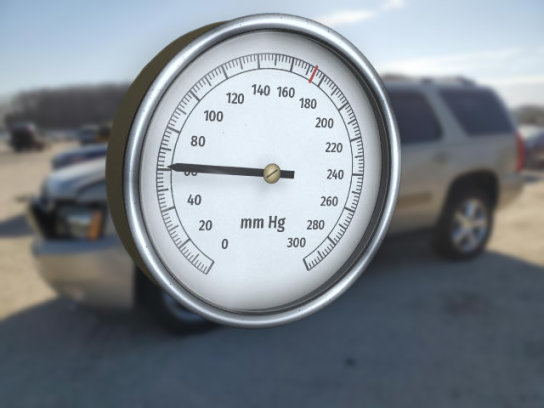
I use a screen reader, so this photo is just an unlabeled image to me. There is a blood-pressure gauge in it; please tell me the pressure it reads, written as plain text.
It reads 62 mmHg
